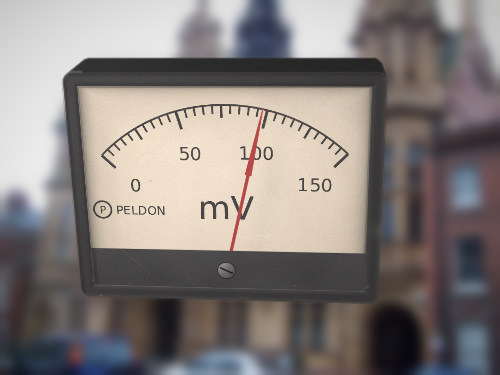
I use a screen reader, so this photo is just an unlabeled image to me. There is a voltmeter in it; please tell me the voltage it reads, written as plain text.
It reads 97.5 mV
